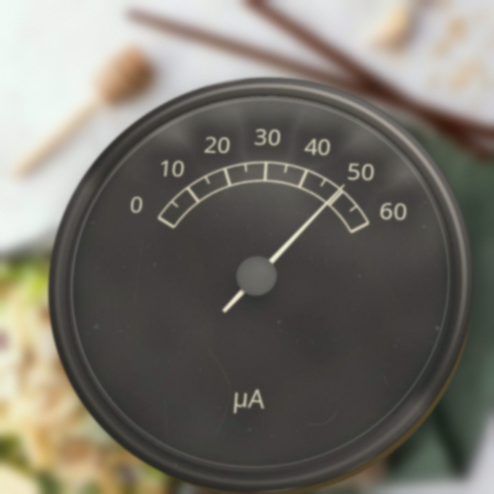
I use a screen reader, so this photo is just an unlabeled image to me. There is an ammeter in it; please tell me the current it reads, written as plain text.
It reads 50 µA
